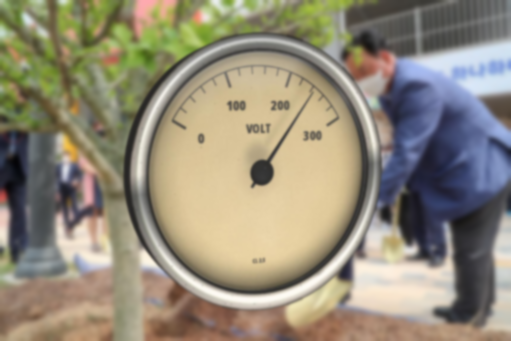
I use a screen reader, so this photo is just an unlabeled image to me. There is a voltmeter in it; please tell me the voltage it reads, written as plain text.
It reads 240 V
